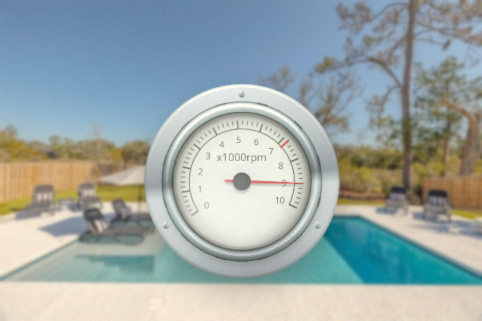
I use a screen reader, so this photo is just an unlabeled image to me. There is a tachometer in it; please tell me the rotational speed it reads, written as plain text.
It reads 9000 rpm
